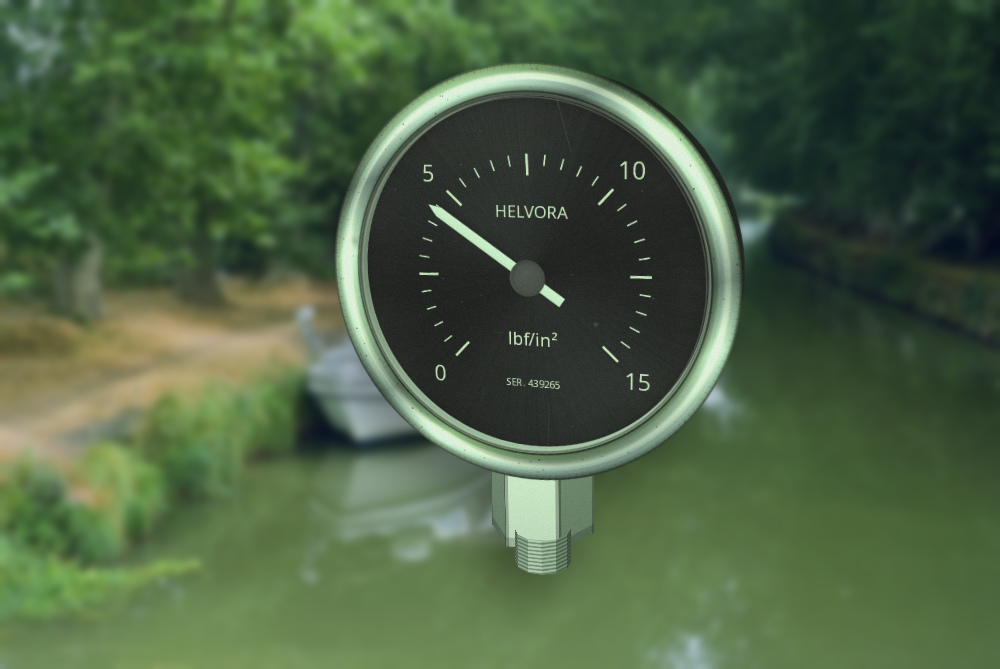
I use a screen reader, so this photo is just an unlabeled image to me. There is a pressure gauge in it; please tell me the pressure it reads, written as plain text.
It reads 4.5 psi
